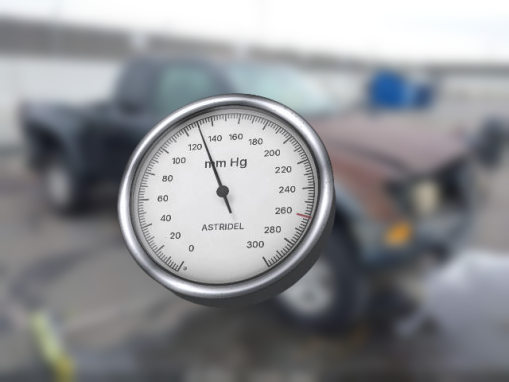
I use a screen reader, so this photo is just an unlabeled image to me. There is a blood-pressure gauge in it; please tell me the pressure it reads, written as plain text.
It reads 130 mmHg
